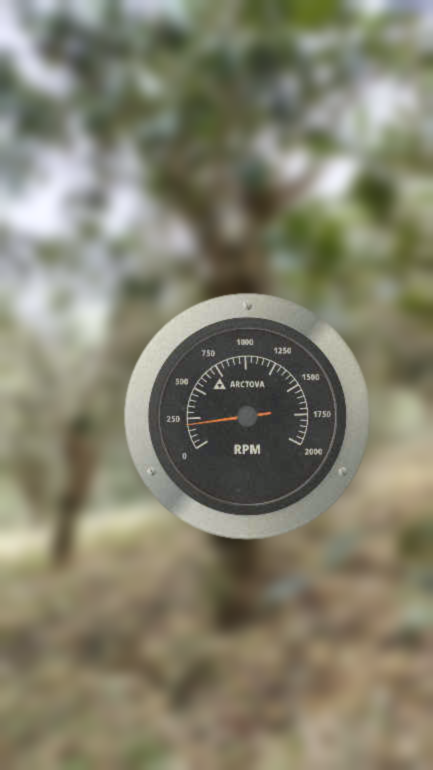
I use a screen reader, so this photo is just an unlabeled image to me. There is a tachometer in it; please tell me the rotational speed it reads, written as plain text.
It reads 200 rpm
